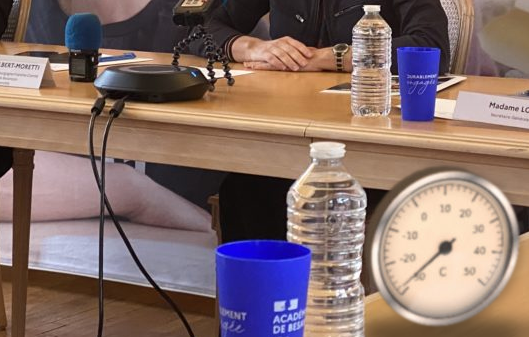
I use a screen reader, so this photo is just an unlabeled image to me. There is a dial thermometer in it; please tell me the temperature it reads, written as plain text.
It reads -28 °C
